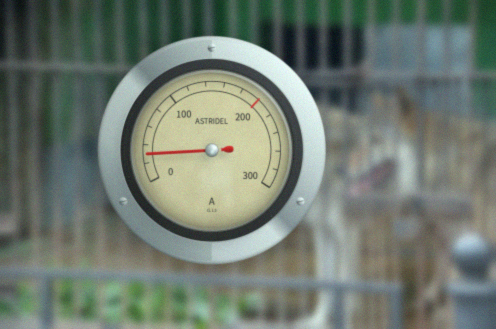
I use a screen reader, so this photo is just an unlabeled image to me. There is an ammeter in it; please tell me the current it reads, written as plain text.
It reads 30 A
